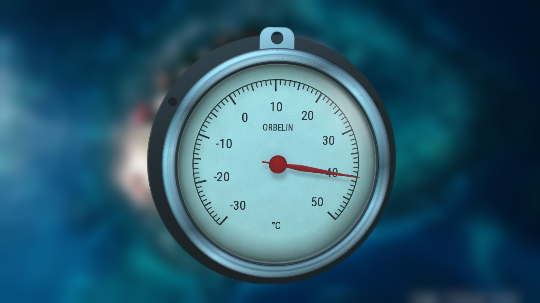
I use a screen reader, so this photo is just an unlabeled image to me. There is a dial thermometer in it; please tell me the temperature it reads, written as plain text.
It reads 40 °C
